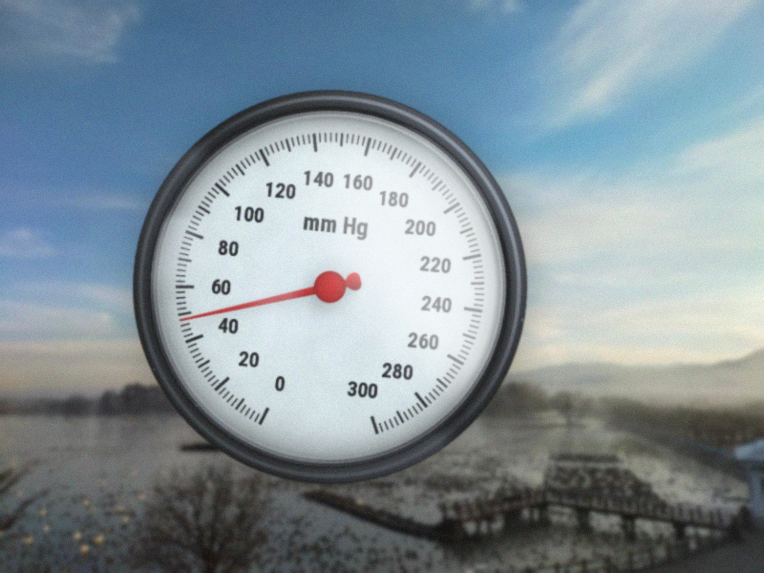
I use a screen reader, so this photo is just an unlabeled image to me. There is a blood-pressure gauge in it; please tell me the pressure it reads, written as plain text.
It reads 48 mmHg
